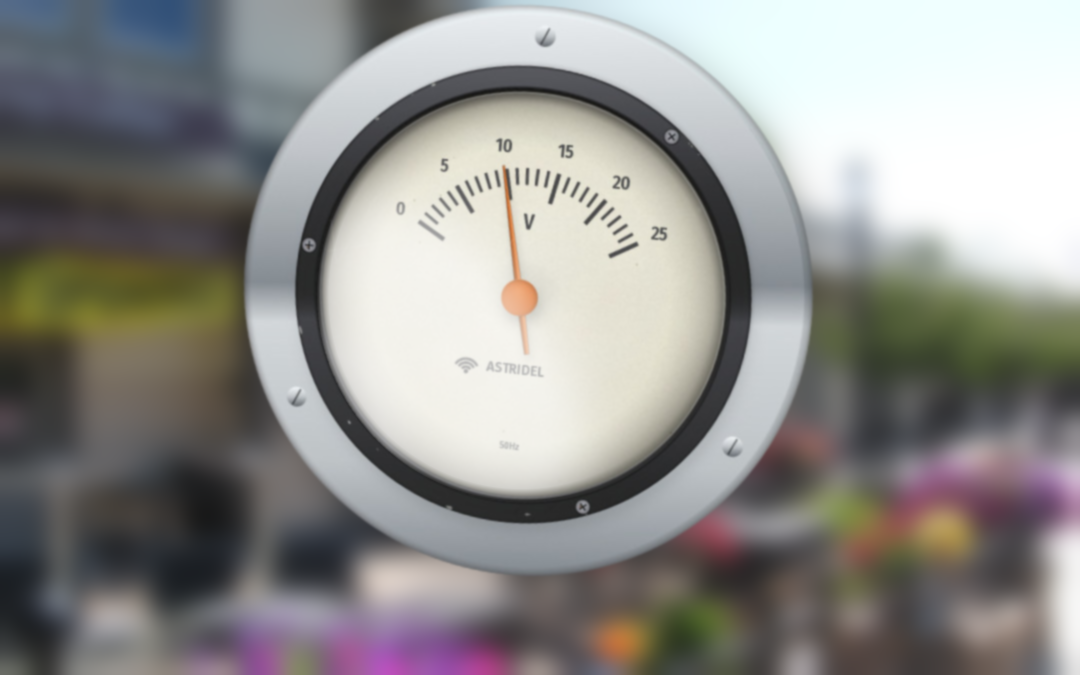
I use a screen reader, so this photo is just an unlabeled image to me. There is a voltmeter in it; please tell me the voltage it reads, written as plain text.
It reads 10 V
